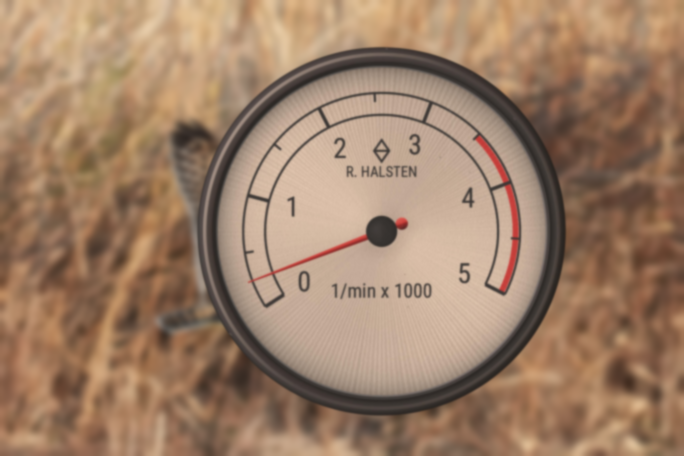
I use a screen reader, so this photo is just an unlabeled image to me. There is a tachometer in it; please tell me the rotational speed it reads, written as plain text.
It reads 250 rpm
